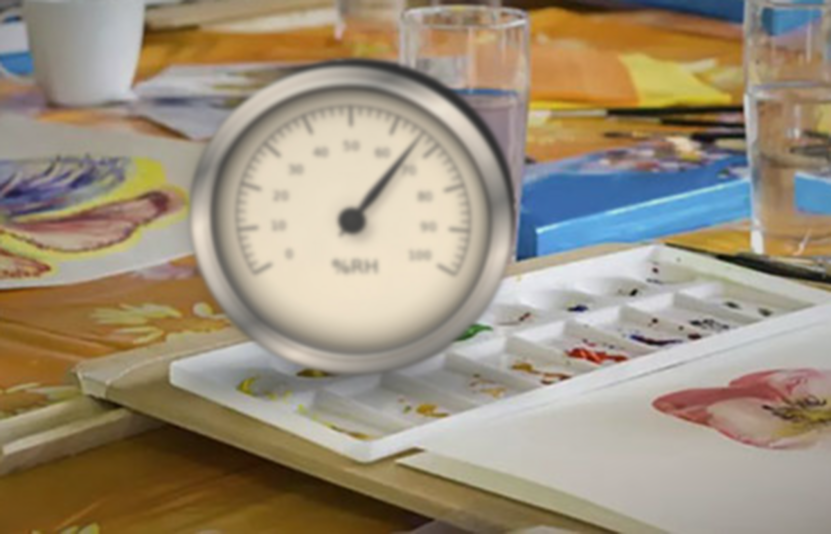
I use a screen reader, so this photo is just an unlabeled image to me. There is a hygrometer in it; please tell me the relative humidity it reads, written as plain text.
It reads 66 %
